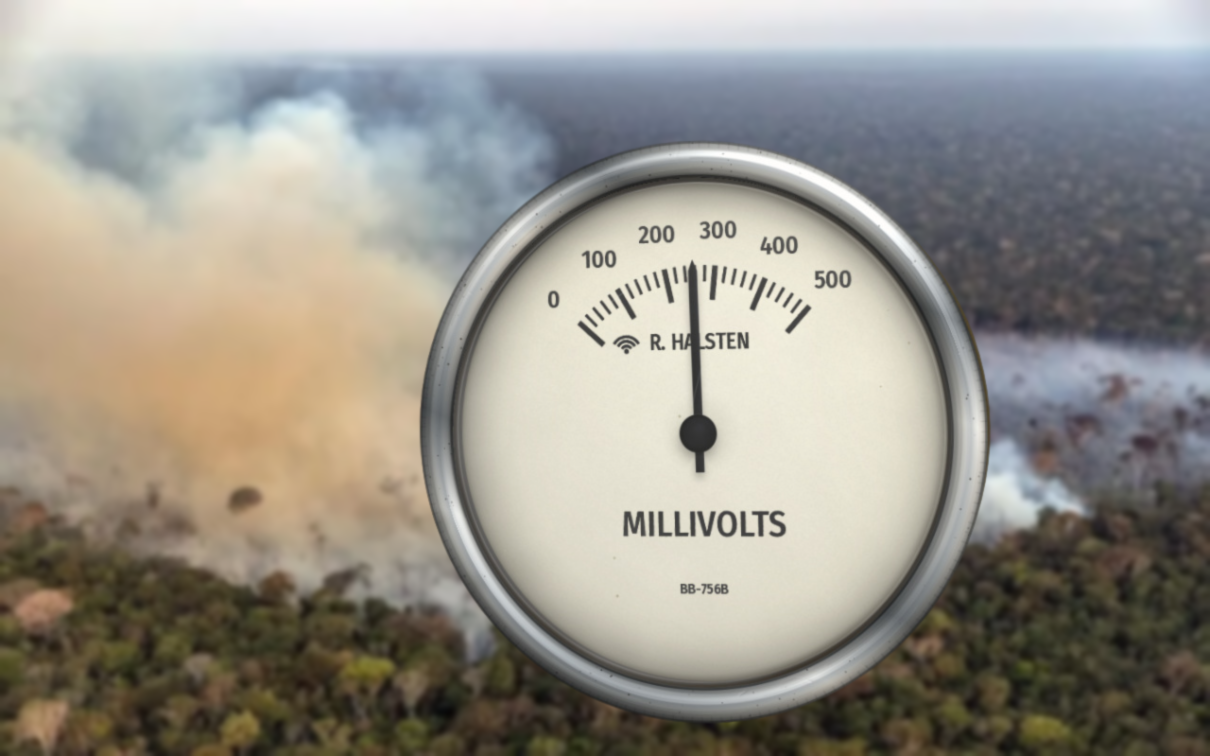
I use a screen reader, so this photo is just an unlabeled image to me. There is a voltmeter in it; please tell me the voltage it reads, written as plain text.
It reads 260 mV
